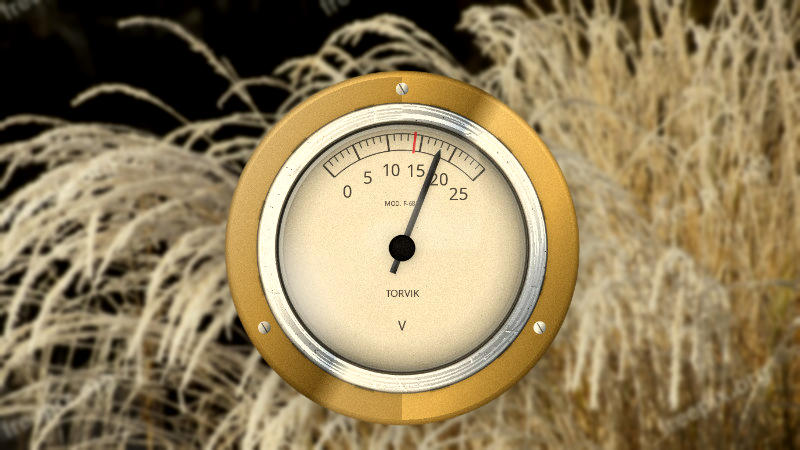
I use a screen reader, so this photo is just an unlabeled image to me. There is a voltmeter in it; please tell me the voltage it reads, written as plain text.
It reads 18 V
